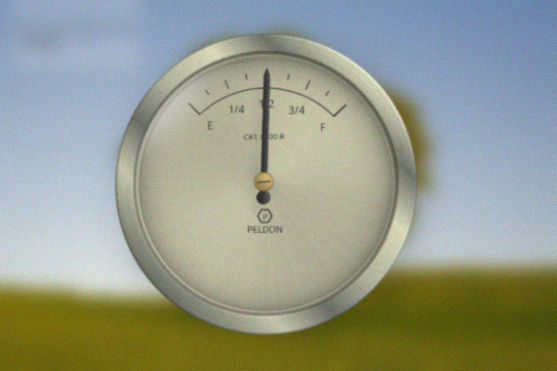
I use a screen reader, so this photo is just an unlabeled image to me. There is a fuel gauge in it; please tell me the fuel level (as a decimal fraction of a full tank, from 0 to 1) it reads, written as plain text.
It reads 0.5
